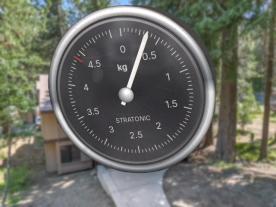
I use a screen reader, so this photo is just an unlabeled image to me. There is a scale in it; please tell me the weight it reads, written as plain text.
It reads 0.35 kg
